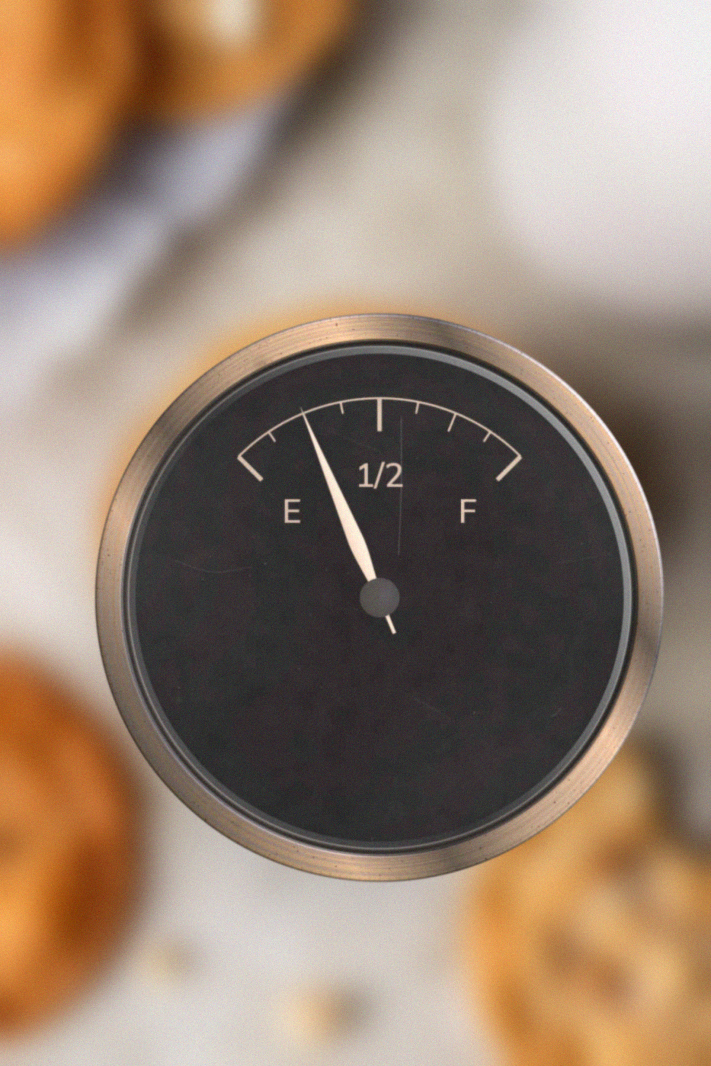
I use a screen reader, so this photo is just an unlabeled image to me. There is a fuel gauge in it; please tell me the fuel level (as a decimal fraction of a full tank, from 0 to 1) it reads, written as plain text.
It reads 0.25
